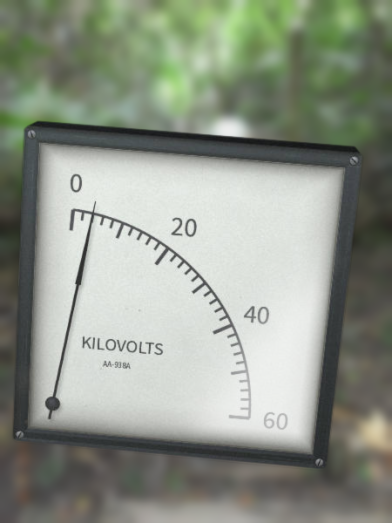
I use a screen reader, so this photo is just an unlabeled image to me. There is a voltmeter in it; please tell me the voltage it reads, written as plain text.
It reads 4 kV
